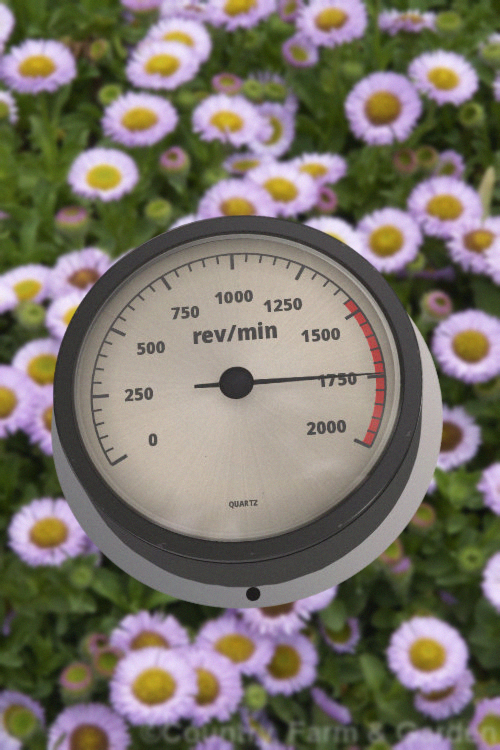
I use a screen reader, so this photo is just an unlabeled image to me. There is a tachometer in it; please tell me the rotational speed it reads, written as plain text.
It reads 1750 rpm
